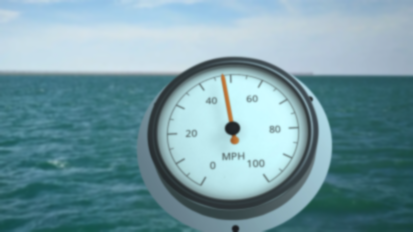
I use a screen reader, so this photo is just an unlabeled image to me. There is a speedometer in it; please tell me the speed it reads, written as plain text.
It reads 47.5 mph
